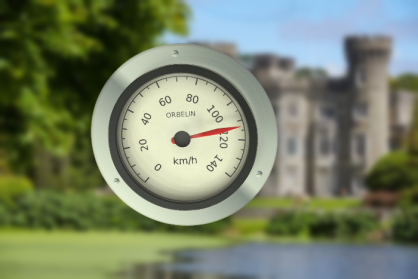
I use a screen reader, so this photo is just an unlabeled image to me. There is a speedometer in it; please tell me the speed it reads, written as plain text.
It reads 112.5 km/h
